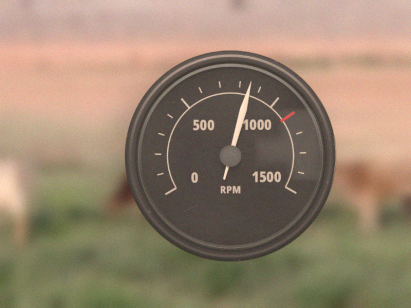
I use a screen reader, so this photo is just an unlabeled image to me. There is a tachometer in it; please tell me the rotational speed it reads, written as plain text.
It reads 850 rpm
